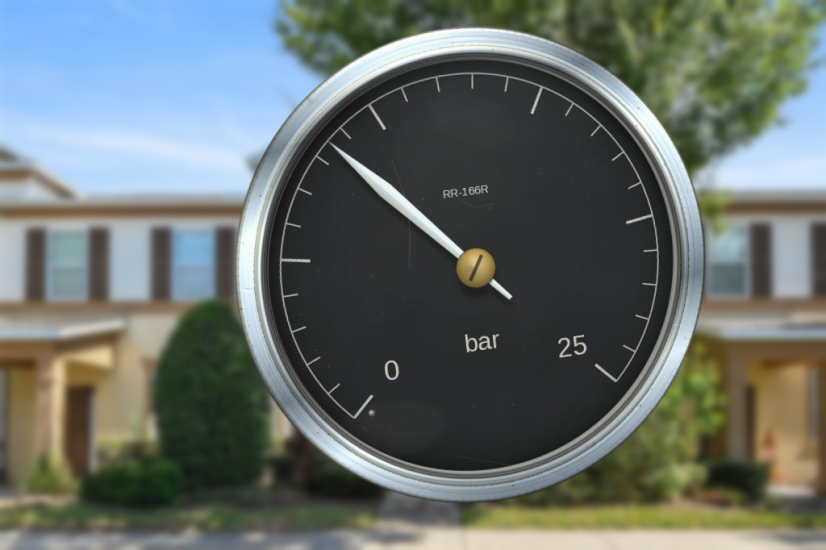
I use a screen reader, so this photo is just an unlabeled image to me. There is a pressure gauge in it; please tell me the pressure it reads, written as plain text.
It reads 8.5 bar
